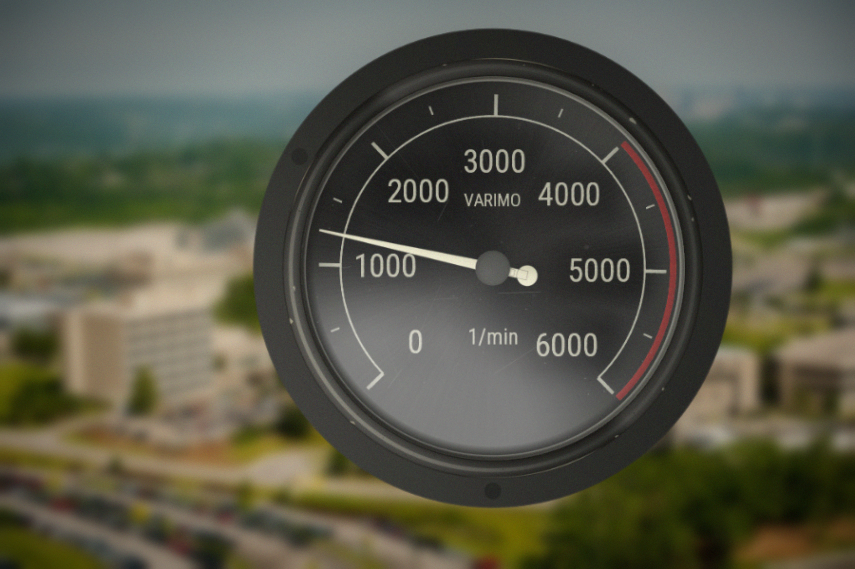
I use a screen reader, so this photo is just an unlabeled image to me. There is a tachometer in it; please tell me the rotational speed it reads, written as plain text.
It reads 1250 rpm
